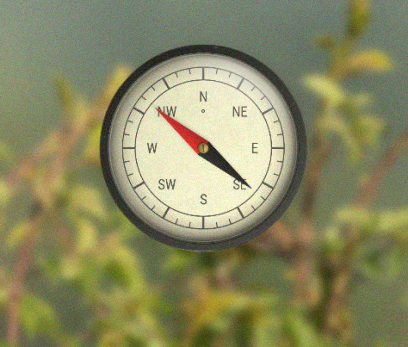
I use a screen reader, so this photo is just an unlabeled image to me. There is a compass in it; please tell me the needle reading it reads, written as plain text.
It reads 310 °
